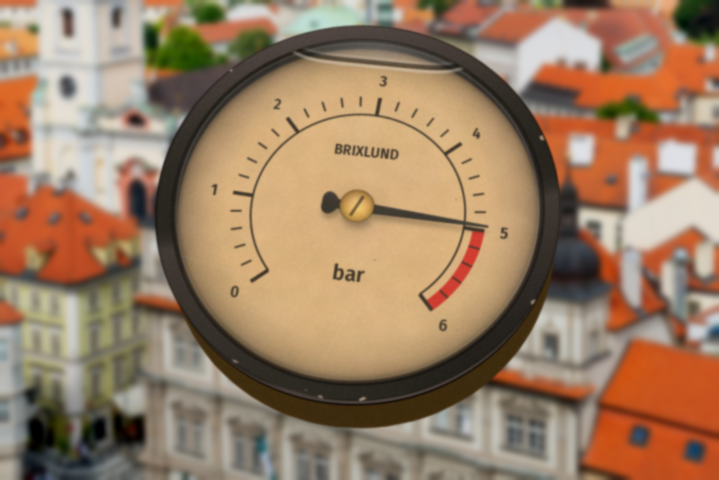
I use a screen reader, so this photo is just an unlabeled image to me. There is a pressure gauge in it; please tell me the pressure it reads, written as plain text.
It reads 5 bar
